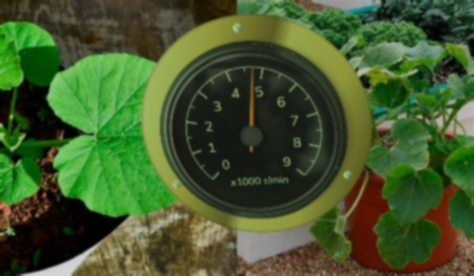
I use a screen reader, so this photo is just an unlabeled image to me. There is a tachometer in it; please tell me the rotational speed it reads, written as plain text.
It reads 4750 rpm
